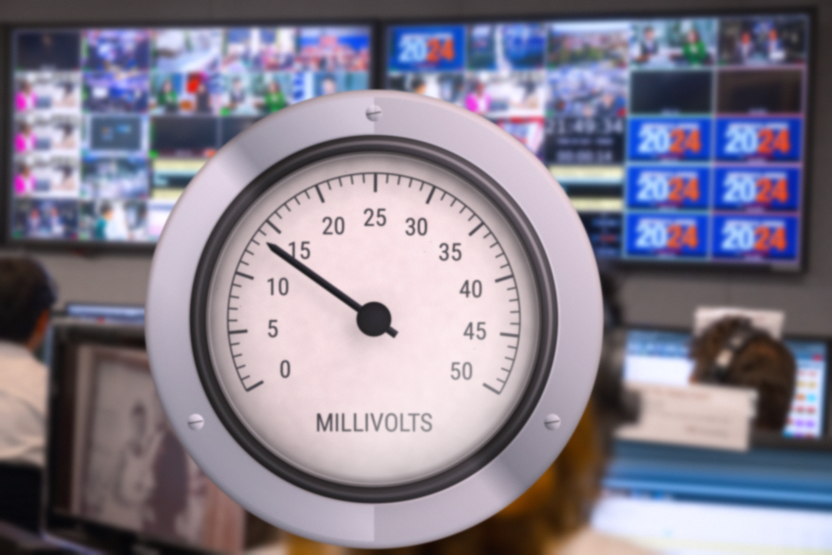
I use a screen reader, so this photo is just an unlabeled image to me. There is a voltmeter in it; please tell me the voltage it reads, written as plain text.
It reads 13.5 mV
